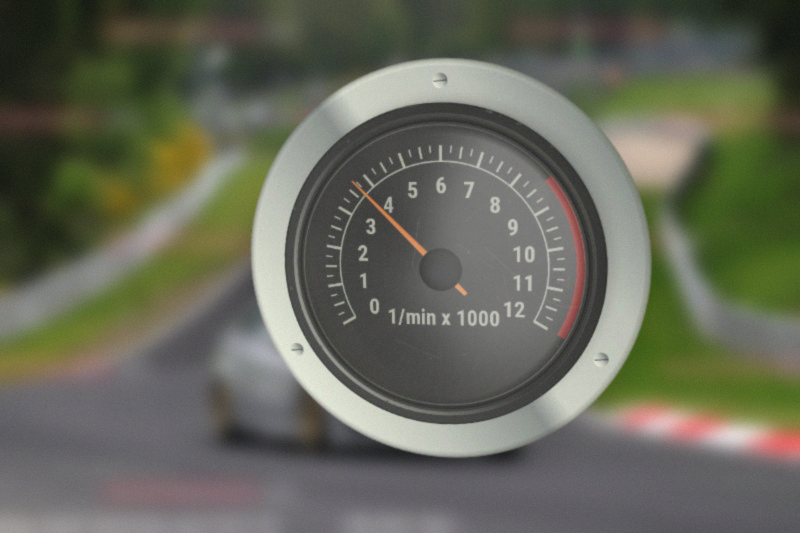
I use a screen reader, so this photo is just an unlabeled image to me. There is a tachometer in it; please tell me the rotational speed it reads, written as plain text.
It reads 3750 rpm
